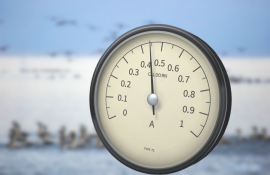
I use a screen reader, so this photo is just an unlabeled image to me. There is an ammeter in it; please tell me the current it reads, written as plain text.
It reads 0.45 A
